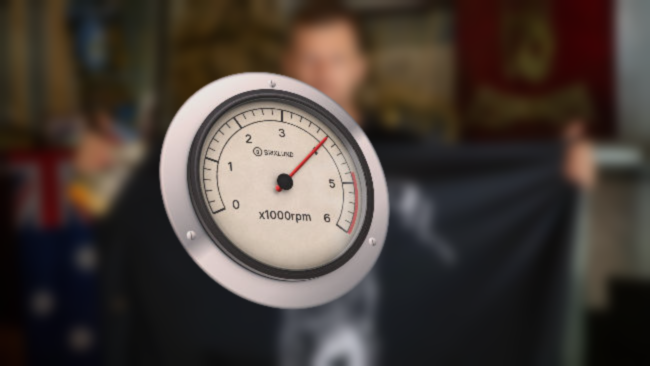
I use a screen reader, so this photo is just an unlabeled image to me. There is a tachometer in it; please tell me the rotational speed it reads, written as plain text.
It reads 4000 rpm
